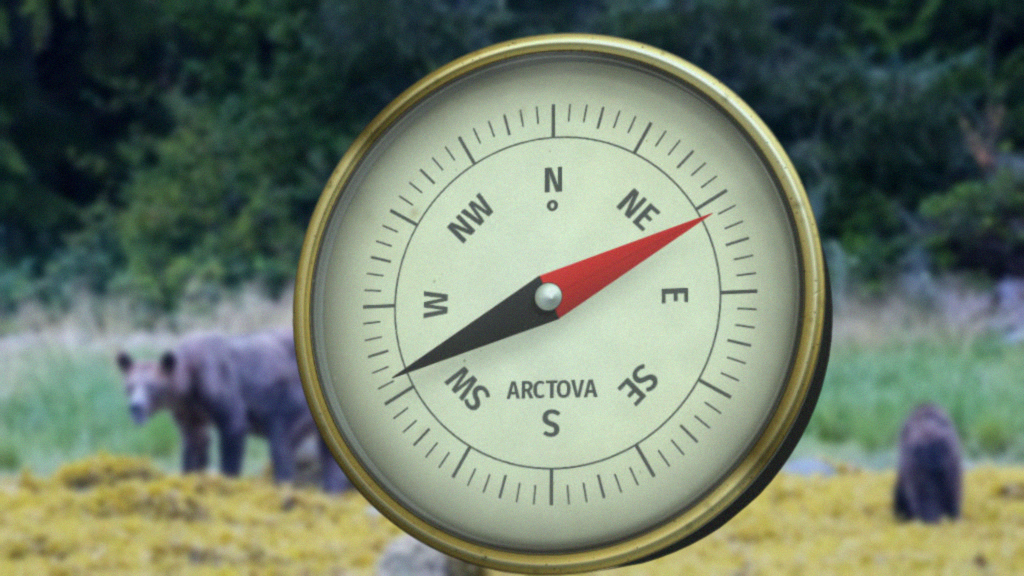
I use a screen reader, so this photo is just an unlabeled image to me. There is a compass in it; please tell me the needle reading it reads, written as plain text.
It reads 65 °
